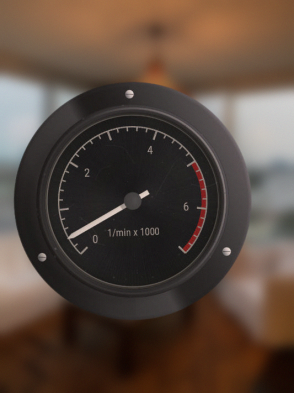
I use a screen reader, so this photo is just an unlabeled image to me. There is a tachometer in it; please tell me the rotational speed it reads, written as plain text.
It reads 400 rpm
